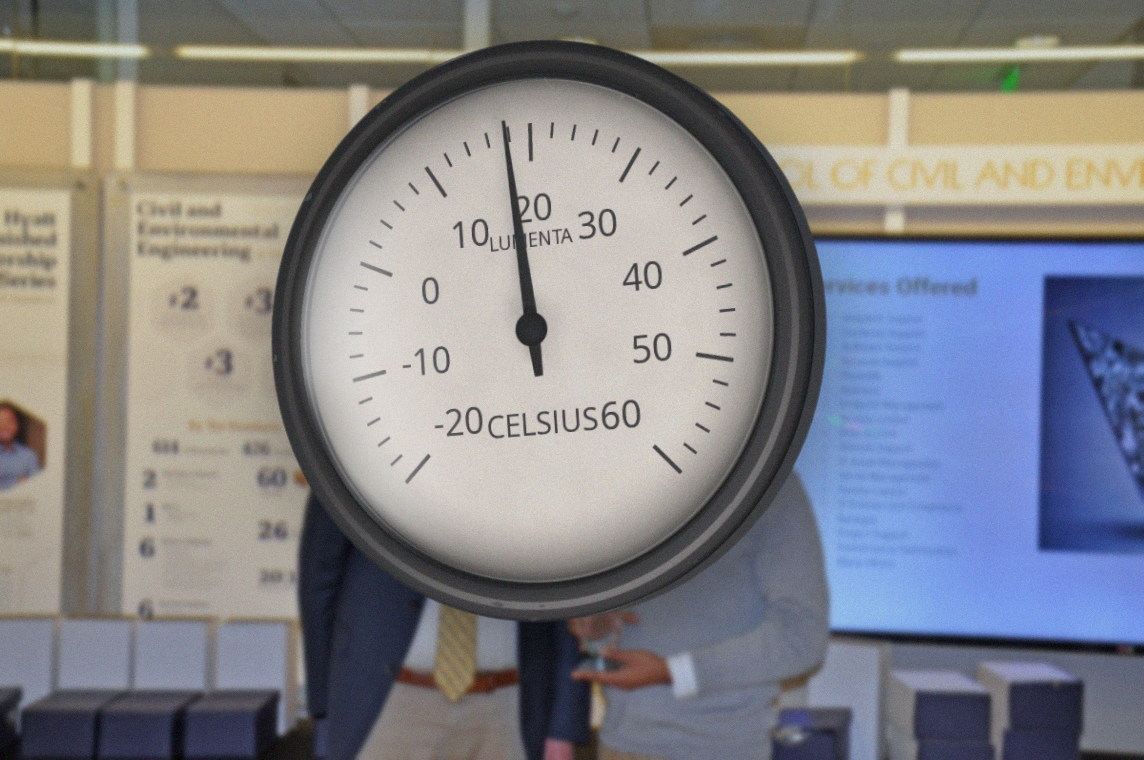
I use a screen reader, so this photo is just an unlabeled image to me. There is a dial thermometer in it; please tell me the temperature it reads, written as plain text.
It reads 18 °C
